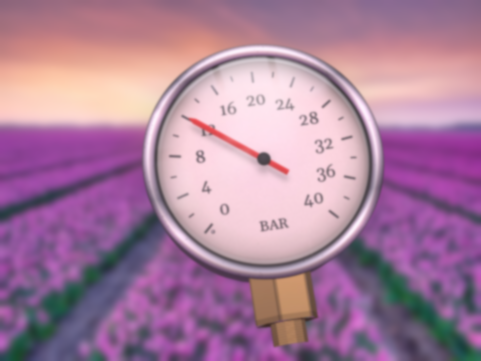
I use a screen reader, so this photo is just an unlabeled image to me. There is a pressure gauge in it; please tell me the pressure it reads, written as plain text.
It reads 12 bar
